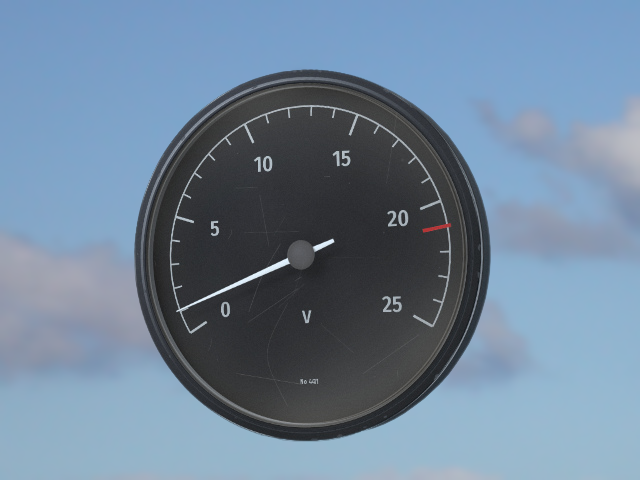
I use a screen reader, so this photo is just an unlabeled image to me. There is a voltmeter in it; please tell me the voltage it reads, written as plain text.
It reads 1 V
